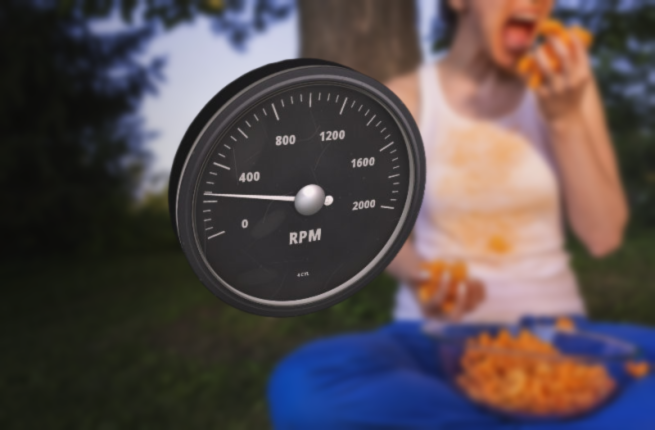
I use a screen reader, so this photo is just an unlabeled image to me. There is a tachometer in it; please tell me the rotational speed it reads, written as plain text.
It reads 250 rpm
